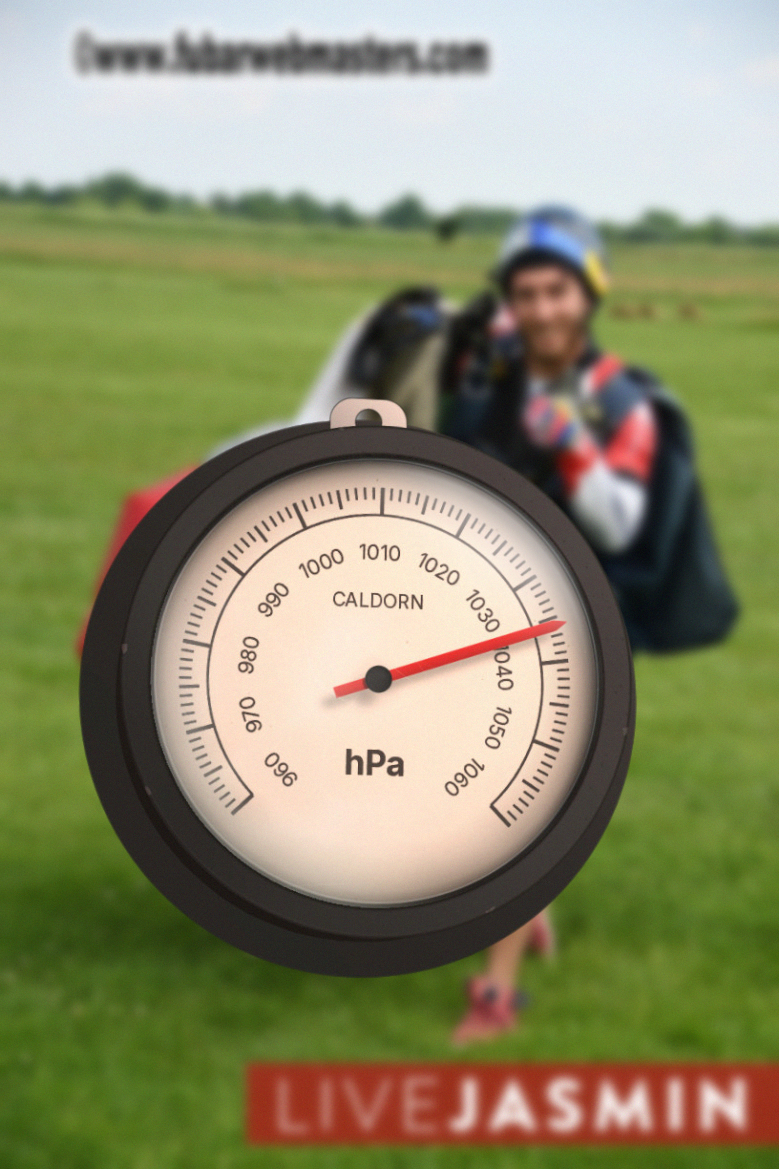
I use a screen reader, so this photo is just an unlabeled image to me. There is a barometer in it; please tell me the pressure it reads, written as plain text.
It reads 1036 hPa
